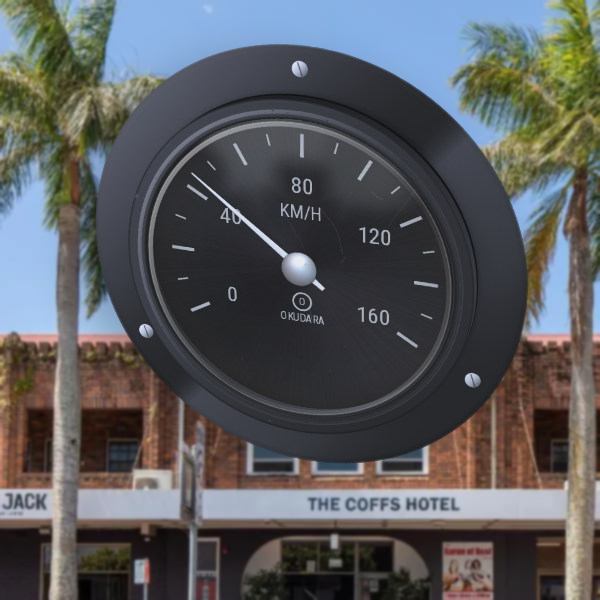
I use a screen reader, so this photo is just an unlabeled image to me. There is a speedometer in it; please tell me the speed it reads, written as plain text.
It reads 45 km/h
